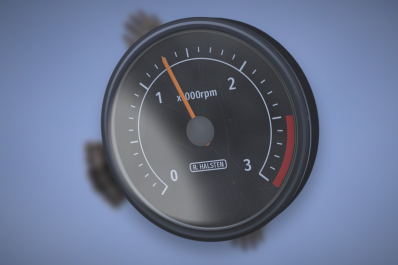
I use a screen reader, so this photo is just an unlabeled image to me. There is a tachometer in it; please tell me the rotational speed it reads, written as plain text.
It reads 1300 rpm
